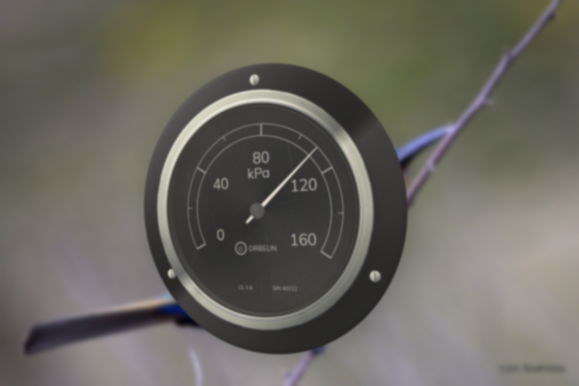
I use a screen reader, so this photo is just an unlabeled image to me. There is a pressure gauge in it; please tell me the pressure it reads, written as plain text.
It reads 110 kPa
